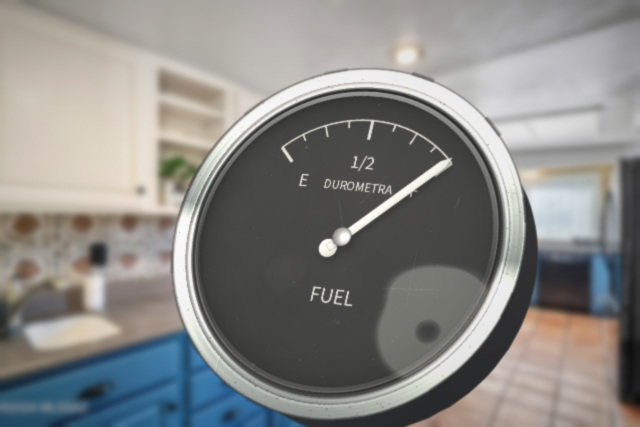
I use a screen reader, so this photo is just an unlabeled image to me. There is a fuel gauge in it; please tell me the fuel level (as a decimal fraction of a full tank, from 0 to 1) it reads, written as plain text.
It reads 1
